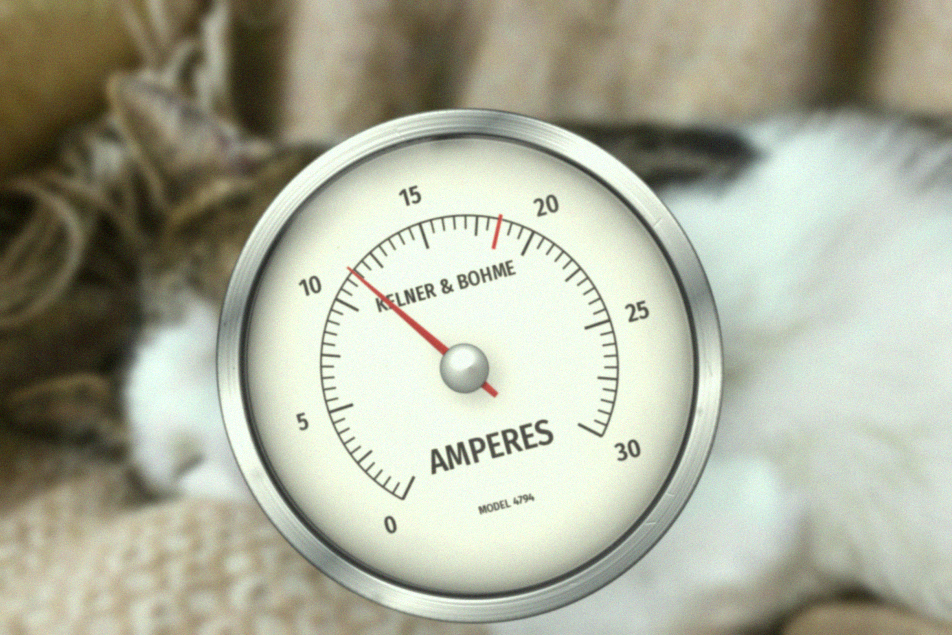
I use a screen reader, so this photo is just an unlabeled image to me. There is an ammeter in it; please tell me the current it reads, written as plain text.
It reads 11.5 A
